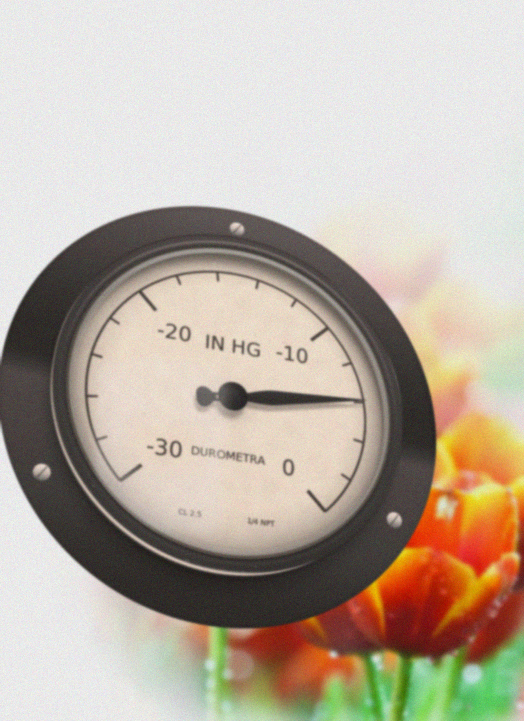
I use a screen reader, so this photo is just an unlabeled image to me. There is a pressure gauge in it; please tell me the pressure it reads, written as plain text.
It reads -6 inHg
